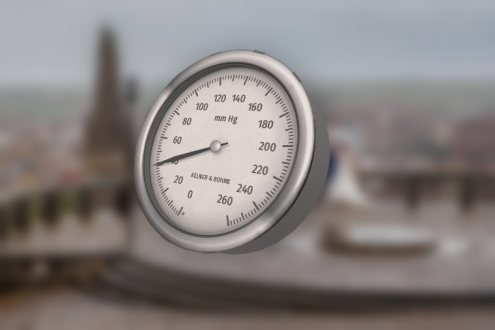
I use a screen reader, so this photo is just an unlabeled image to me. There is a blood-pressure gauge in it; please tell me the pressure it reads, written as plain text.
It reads 40 mmHg
